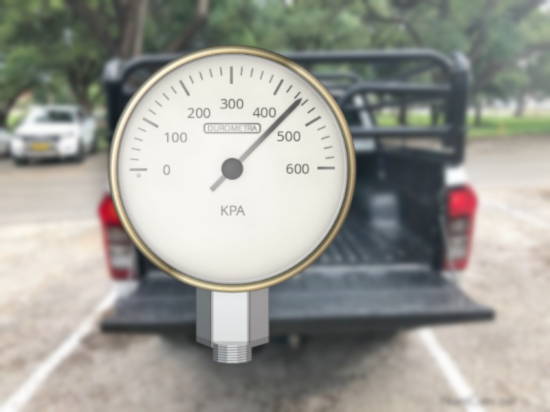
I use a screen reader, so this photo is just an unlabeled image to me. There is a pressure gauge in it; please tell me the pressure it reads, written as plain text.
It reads 450 kPa
